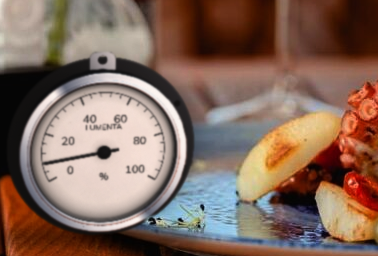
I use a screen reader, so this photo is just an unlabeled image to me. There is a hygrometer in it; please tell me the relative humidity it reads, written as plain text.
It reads 8 %
